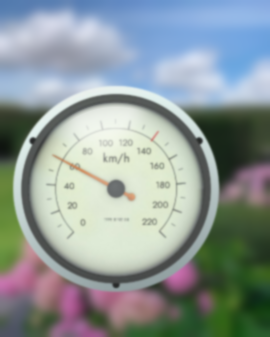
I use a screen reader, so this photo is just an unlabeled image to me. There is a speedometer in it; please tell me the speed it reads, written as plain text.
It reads 60 km/h
